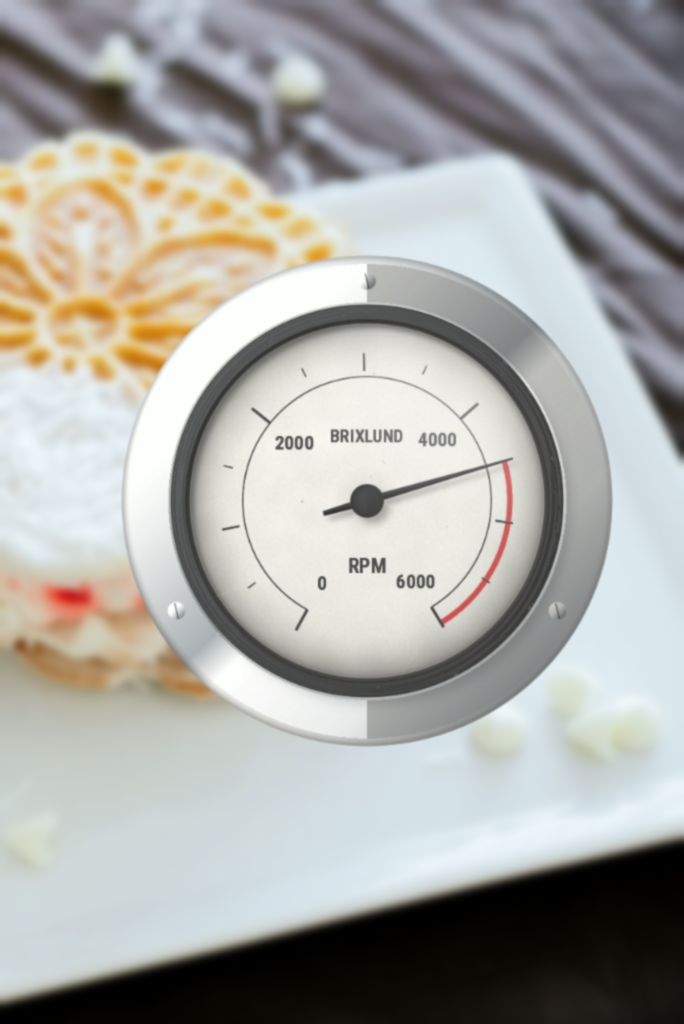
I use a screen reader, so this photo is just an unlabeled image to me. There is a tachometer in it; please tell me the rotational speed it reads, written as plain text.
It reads 4500 rpm
